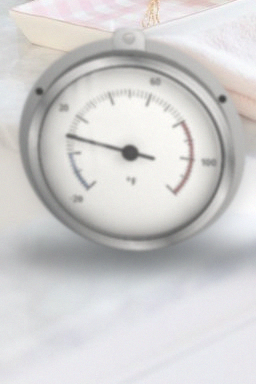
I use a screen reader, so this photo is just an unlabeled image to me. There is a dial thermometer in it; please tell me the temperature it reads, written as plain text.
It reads 10 °F
